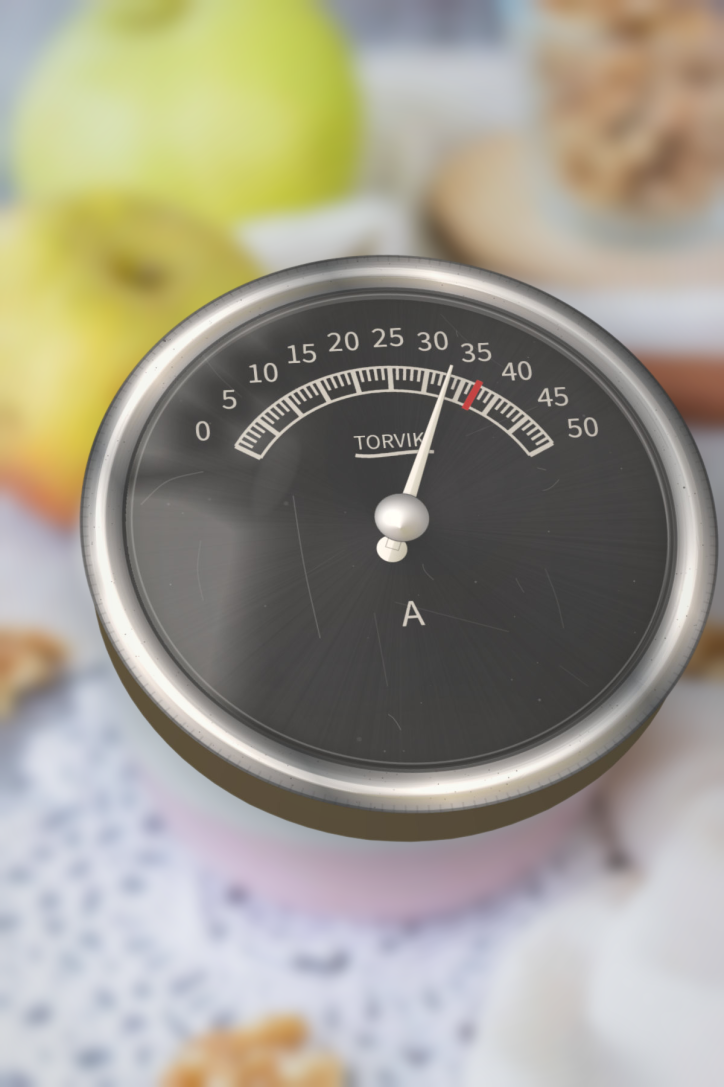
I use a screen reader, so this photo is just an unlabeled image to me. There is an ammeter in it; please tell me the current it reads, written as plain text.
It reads 33 A
